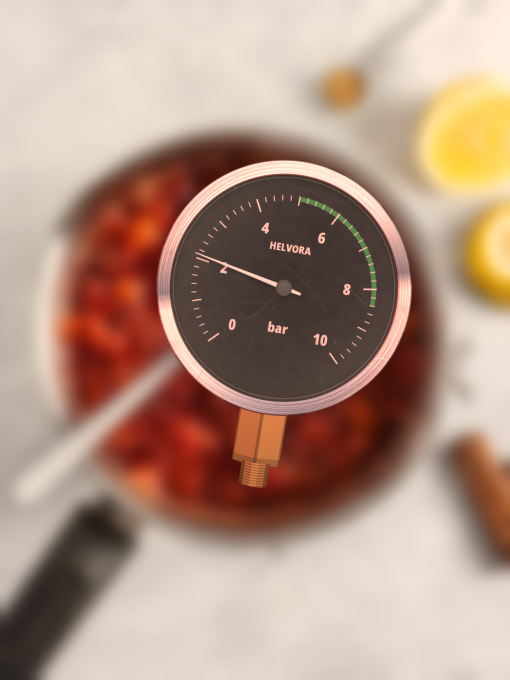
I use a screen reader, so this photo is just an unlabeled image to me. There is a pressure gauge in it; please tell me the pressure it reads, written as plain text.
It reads 2.1 bar
